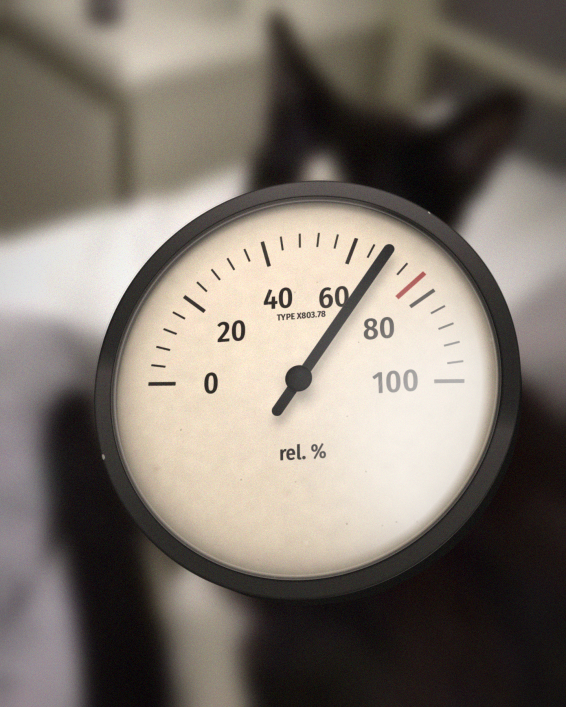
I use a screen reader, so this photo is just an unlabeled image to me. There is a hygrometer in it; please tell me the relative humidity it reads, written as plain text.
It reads 68 %
